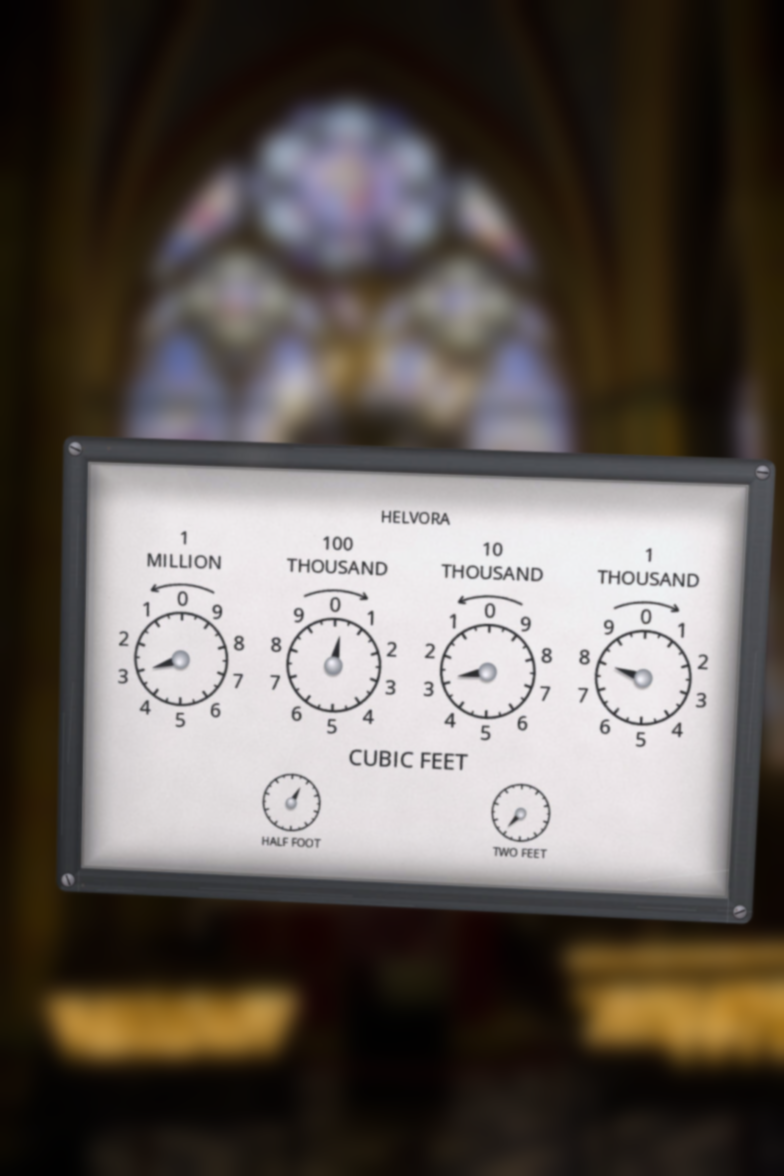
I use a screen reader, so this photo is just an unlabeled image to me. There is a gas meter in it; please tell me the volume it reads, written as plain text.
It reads 302800 ft³
